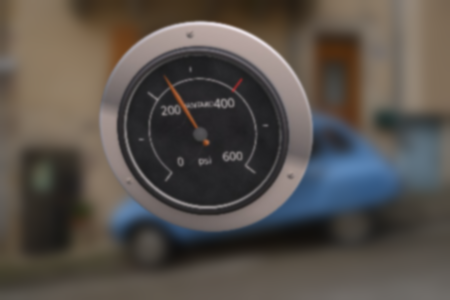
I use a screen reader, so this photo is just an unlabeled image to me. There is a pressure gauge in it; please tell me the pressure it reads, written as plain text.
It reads 250 psi
